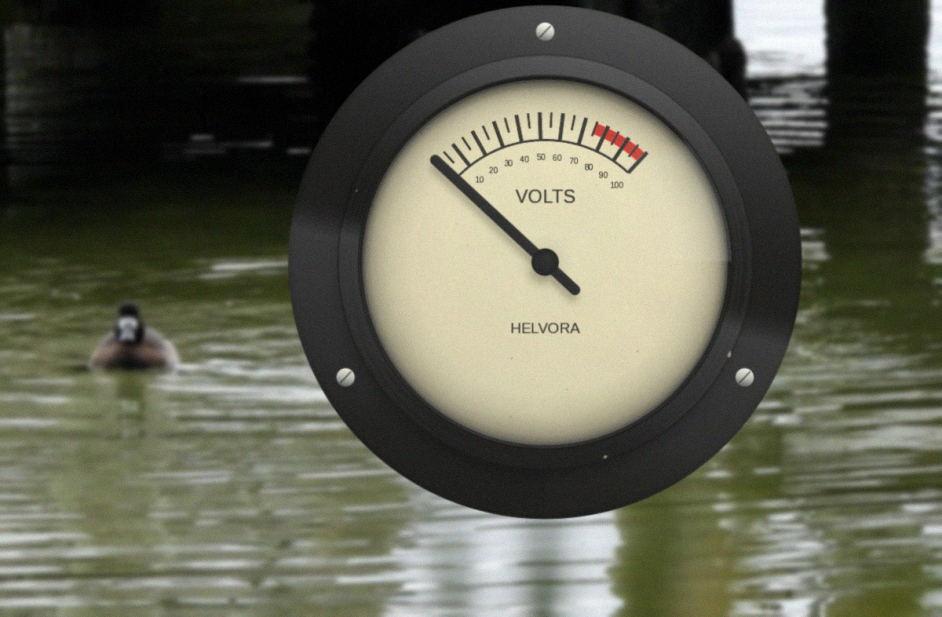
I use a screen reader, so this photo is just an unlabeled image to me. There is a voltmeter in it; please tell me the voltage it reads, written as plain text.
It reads 0 V
